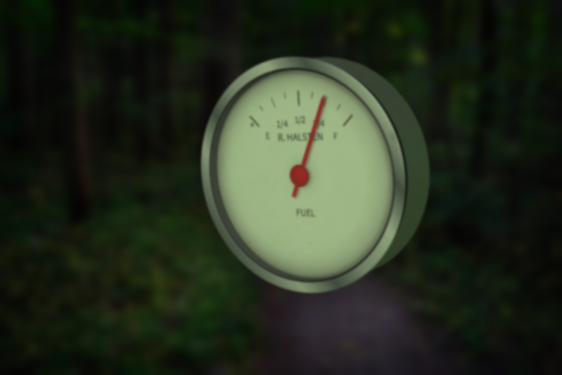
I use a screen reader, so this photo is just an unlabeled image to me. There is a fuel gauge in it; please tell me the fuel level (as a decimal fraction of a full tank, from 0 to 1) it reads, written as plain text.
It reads 0.75
